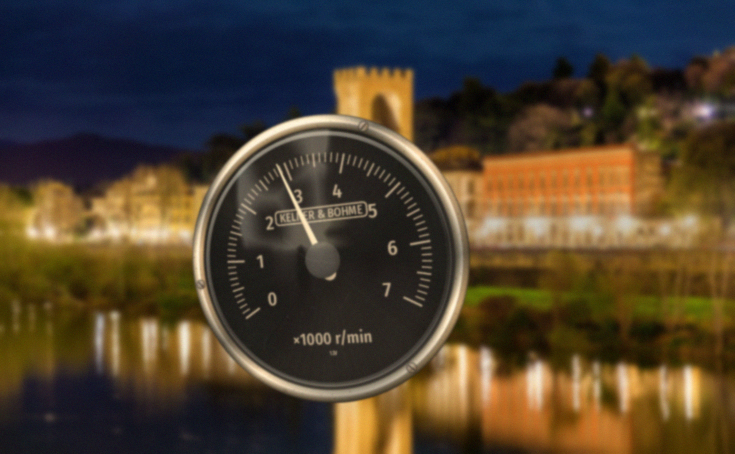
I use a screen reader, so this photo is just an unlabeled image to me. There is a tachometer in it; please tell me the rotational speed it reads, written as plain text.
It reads 2900 rpm
